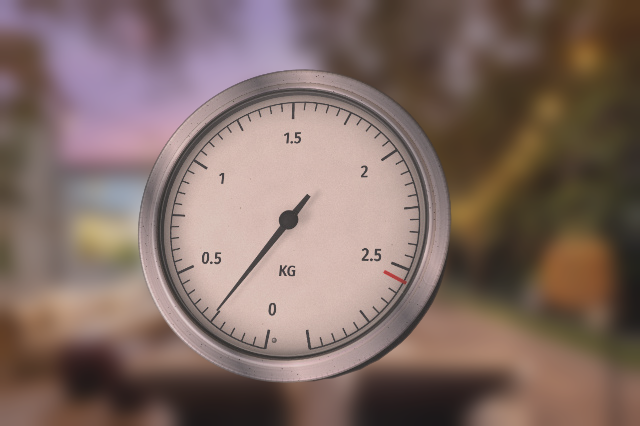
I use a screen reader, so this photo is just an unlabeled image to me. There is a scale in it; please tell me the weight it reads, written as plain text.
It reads 0.25 kg
